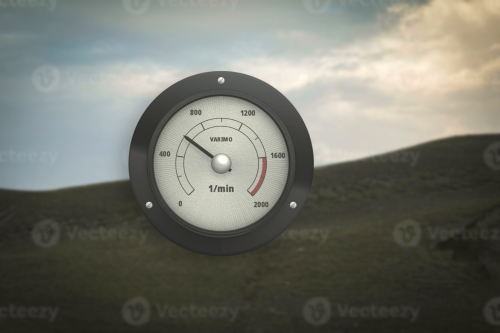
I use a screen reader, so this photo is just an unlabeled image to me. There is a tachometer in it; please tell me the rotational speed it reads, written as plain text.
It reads 600 rpm
